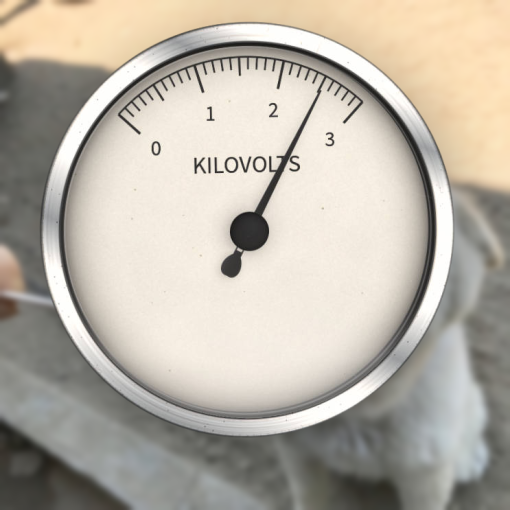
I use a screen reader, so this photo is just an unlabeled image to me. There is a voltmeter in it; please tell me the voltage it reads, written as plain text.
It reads 2.5 kV
